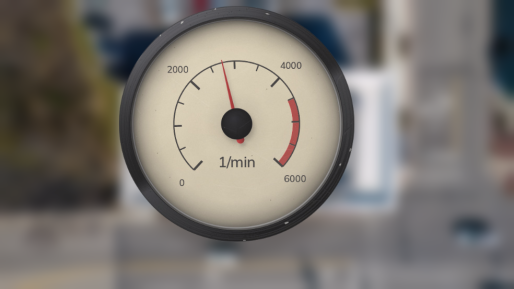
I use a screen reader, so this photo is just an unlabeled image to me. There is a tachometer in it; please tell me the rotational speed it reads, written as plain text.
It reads 2750 rpm
